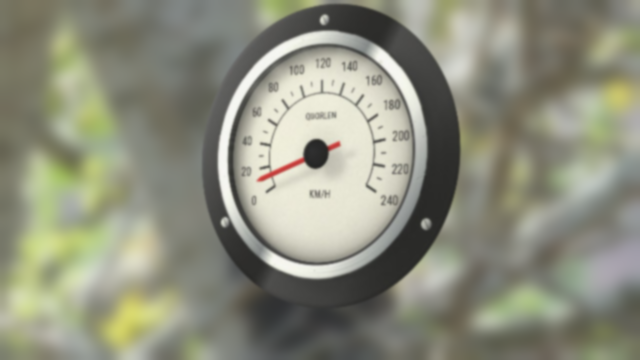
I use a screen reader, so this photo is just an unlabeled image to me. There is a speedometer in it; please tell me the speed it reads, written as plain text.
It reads 10 km/h
